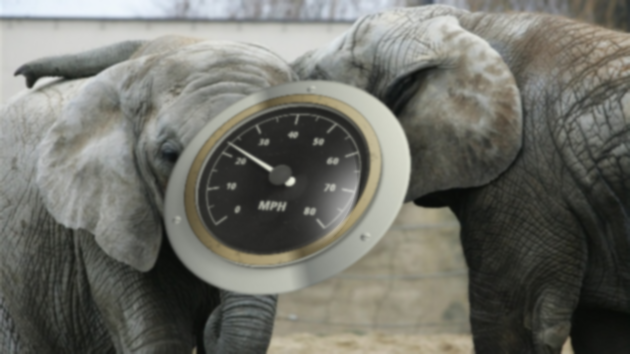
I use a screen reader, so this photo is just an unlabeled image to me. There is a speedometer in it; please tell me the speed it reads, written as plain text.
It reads 22.5 mph
